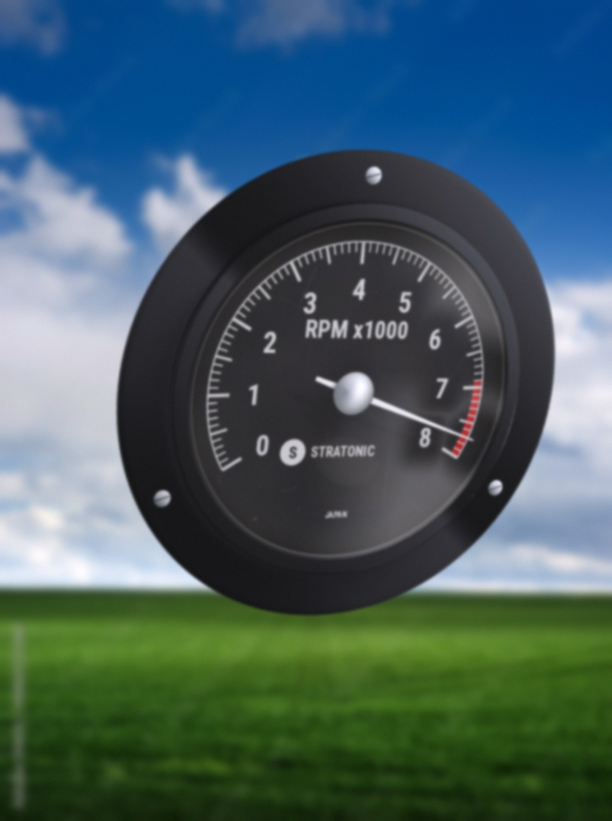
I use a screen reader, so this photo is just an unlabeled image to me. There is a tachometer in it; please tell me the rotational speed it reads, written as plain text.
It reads 7700 rpm
